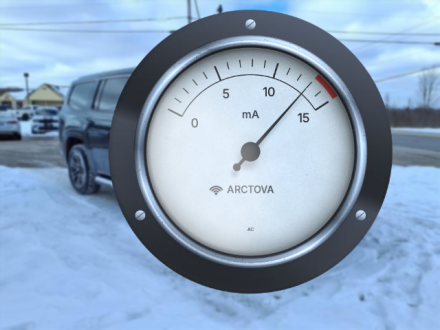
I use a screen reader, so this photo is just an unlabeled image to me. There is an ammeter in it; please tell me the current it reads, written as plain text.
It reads 13 mA
